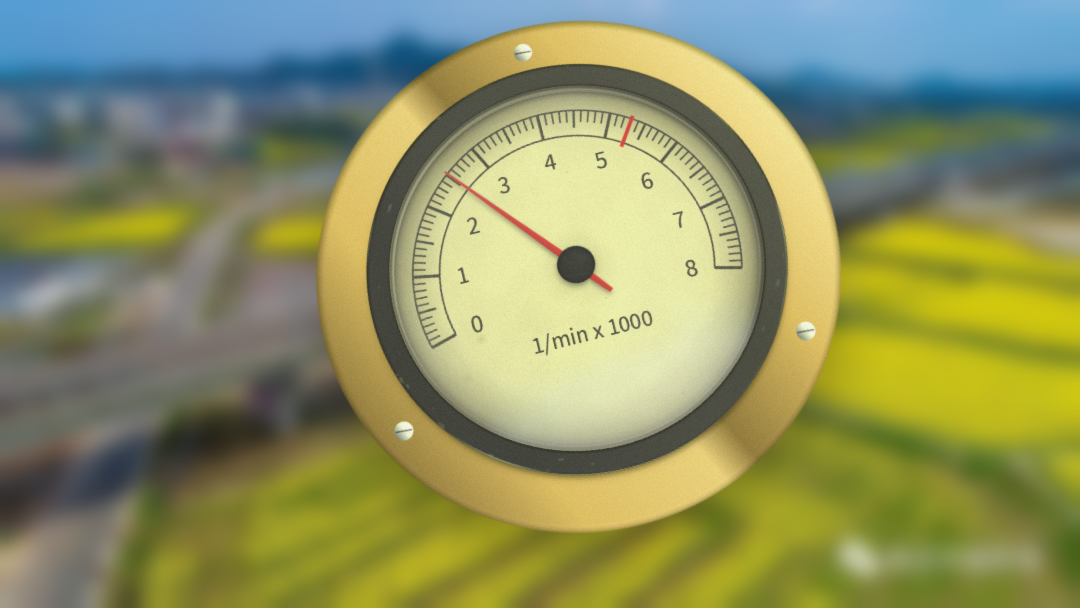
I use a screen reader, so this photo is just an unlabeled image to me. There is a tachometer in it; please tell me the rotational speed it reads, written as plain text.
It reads 2500 rpm
